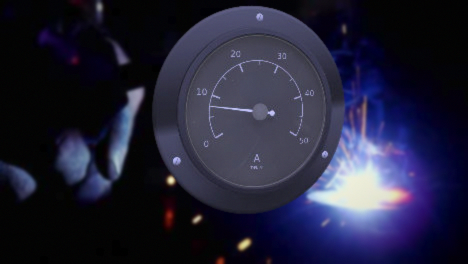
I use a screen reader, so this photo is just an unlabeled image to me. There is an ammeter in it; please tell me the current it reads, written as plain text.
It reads 7.5 A
